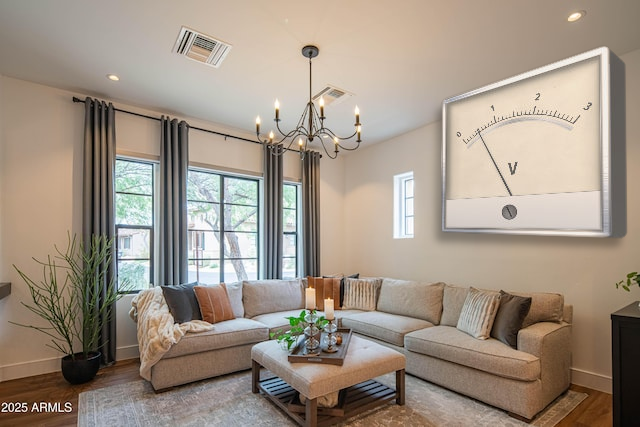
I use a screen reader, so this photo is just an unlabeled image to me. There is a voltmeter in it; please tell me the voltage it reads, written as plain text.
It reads 0.5 V
